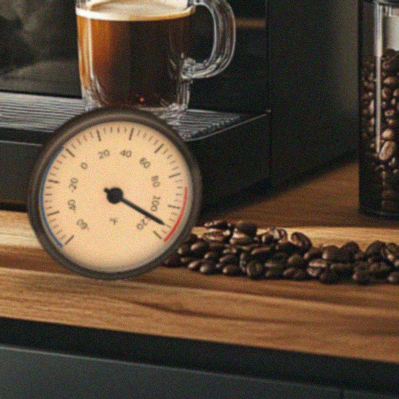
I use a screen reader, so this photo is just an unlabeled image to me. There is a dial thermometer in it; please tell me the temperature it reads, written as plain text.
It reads 112 °F
